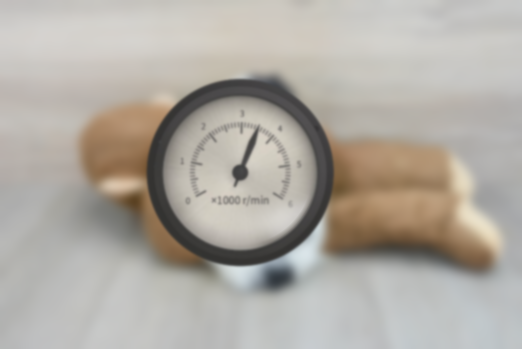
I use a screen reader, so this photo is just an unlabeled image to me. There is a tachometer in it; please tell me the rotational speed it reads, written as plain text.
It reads 3500 rpm
